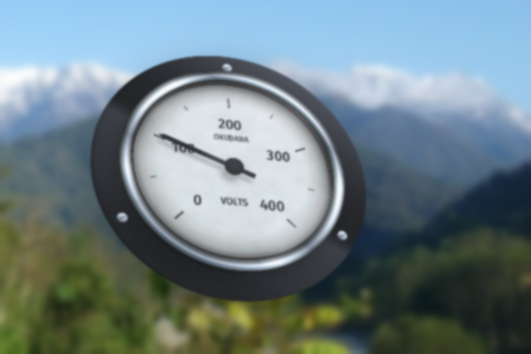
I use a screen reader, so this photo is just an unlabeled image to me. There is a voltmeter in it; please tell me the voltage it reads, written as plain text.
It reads 100 V
